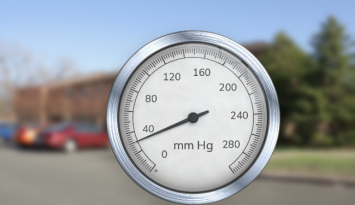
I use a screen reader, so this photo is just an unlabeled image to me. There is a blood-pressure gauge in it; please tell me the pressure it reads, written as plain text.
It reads 30 mmHg
